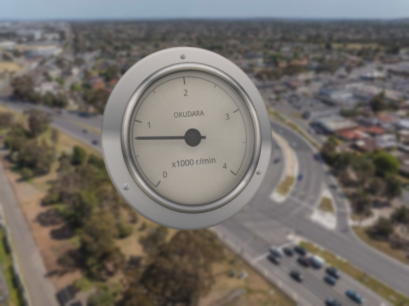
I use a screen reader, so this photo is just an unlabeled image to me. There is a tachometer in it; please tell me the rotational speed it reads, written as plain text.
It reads 750 rpm
